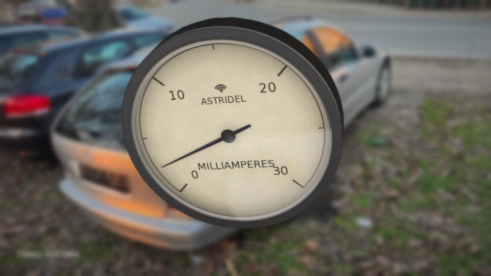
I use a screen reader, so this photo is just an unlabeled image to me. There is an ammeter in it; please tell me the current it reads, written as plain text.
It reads 2.5 mA
